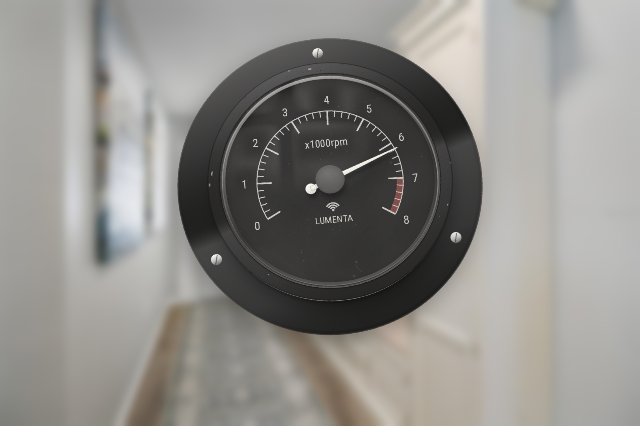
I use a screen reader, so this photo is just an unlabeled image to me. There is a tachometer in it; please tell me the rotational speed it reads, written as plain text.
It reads 6200 rpm
